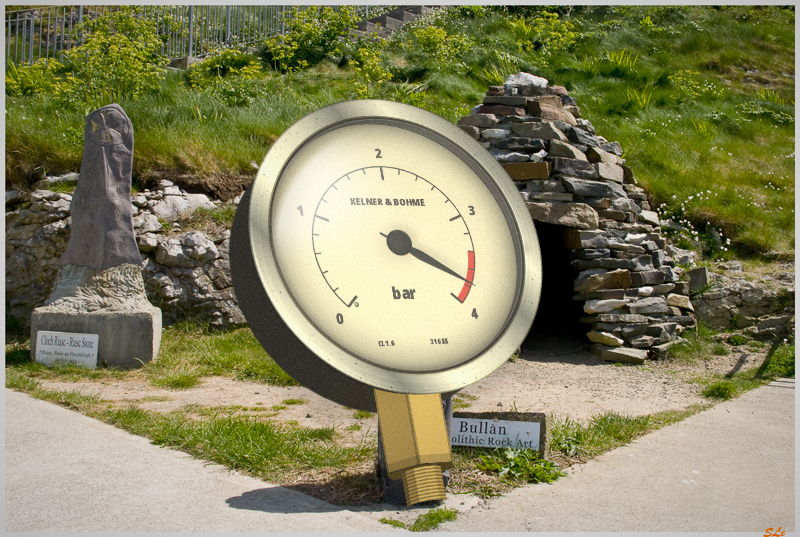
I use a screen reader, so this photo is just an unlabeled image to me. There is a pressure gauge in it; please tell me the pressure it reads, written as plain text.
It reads 3.8 bar
